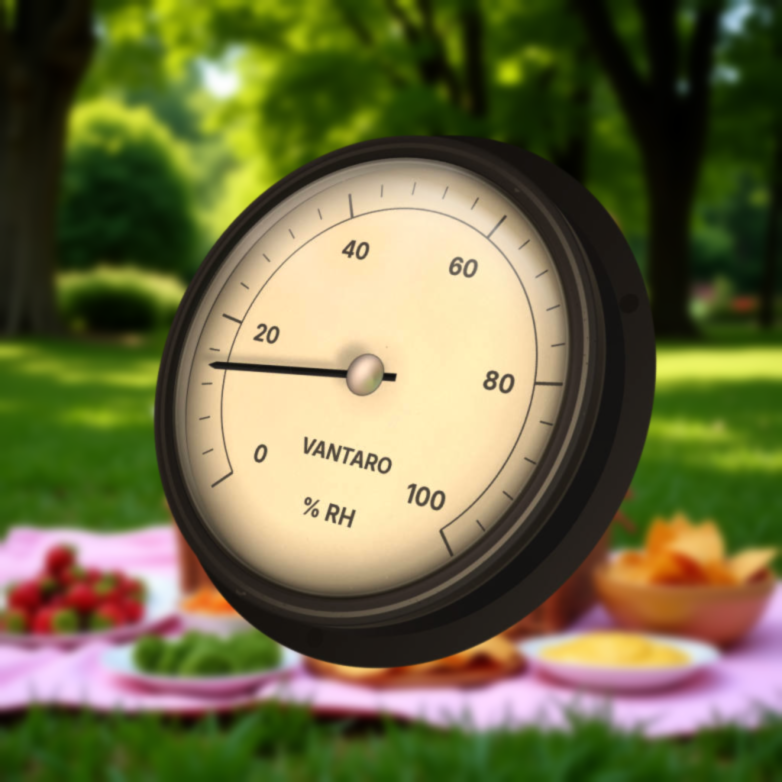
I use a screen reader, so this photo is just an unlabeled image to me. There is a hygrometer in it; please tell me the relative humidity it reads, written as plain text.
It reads 14 %
